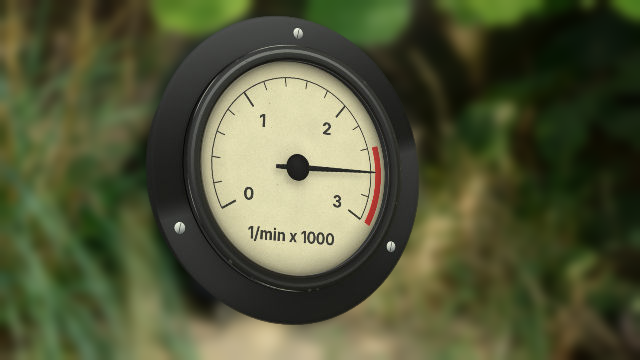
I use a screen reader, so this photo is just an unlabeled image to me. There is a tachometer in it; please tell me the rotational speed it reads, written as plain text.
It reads 2600 rpm
